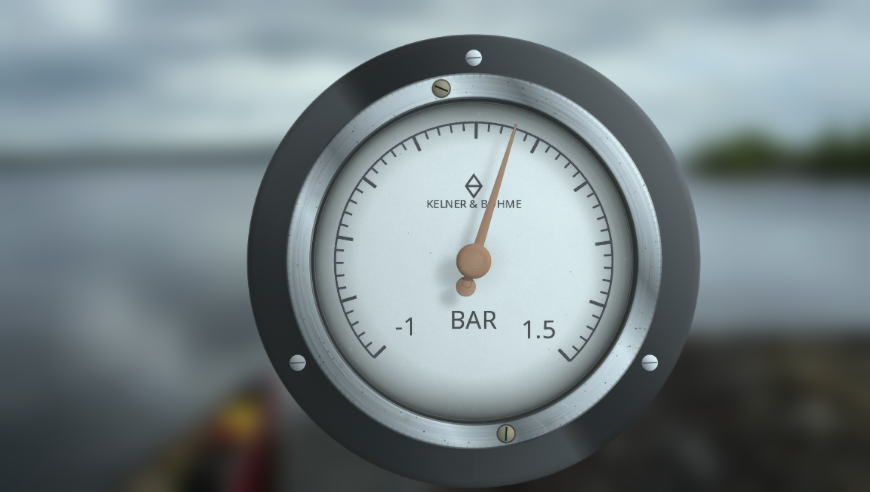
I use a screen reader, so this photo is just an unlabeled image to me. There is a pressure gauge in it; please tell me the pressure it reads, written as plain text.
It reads 0.4 bar
